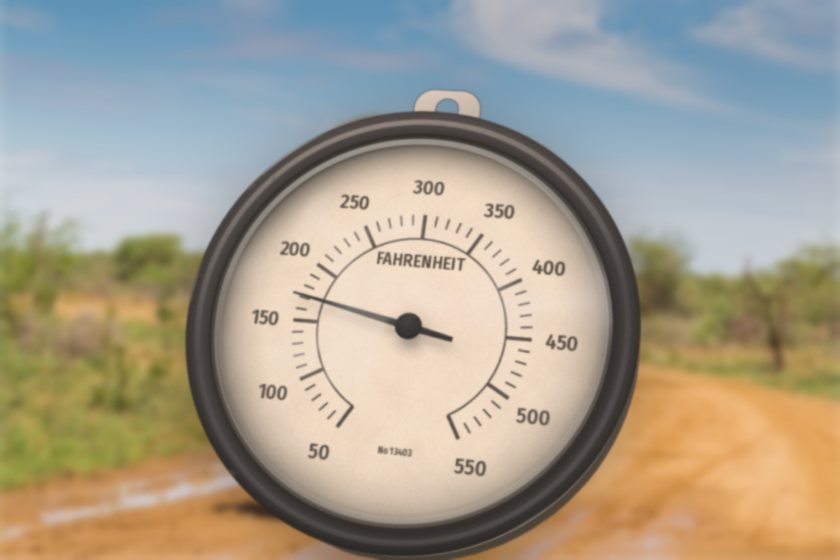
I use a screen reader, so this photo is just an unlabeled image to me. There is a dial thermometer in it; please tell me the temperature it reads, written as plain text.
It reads 170 °F
